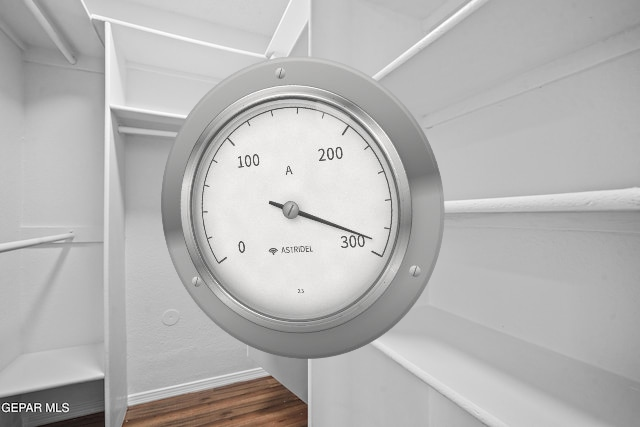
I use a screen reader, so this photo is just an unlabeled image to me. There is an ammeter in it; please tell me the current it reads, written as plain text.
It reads 290 A
